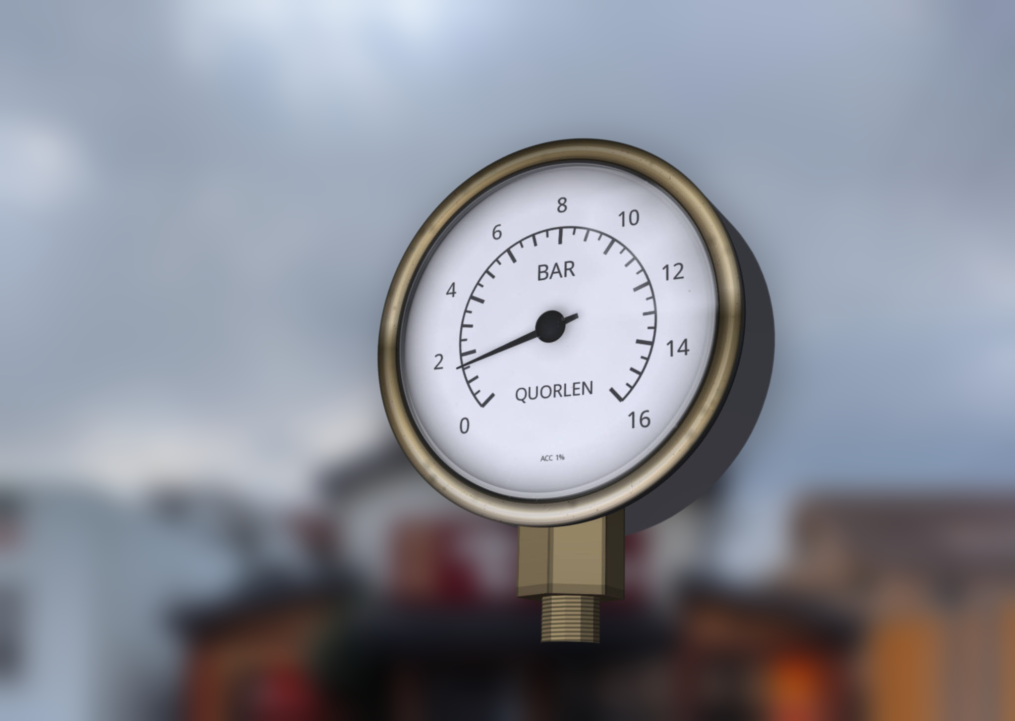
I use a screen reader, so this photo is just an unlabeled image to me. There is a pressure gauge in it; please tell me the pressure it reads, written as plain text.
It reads 1.5 bar
